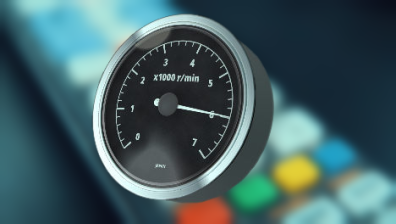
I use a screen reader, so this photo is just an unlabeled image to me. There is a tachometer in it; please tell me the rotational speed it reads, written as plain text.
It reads 6000 rpm
